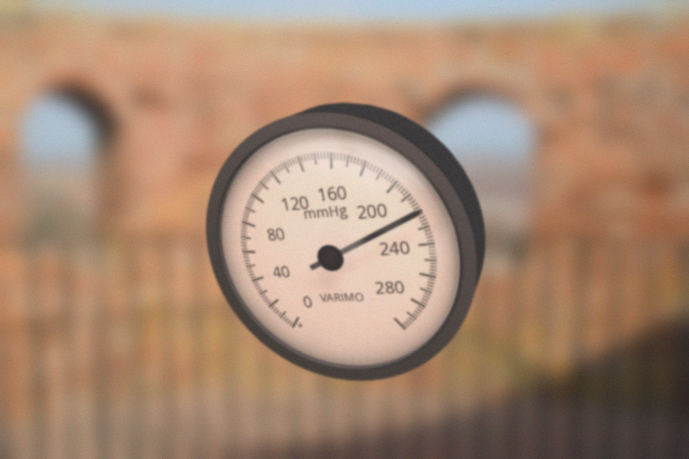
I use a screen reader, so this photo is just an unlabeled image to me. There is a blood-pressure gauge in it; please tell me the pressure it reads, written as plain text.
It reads 220 mmHg
